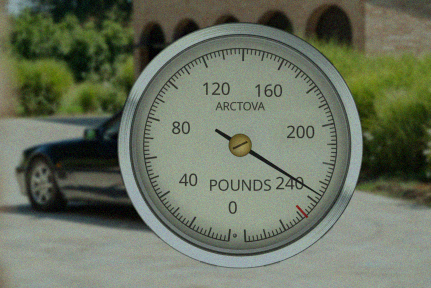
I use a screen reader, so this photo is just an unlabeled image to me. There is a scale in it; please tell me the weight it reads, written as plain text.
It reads 236 lb
